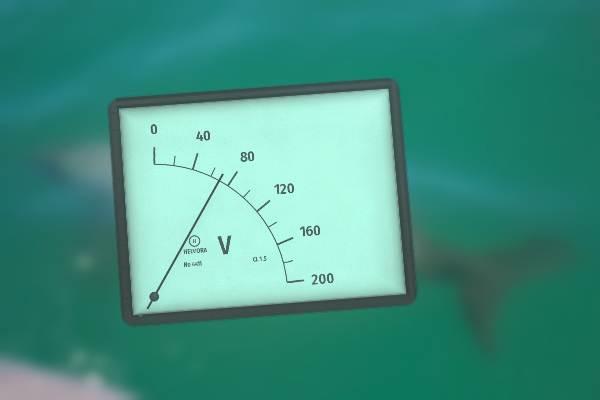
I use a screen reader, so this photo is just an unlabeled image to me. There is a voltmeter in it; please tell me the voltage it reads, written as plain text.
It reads 70 V
